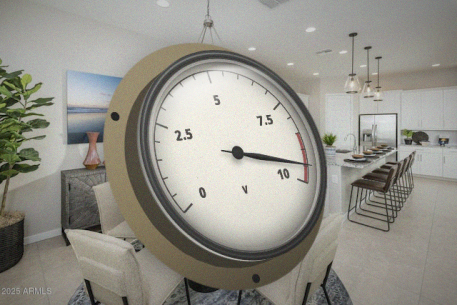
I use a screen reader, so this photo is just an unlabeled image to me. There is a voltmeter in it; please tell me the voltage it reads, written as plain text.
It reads 9.5 V
